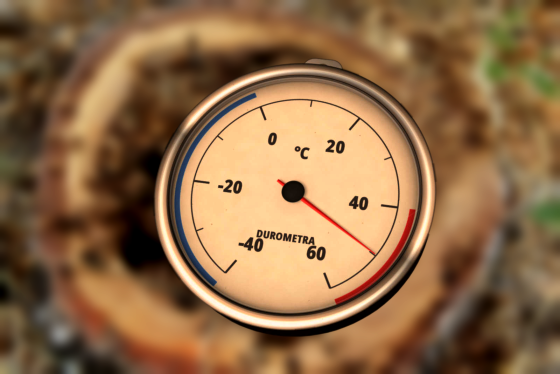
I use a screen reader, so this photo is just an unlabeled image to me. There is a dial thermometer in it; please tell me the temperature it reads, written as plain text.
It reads 50 °C
